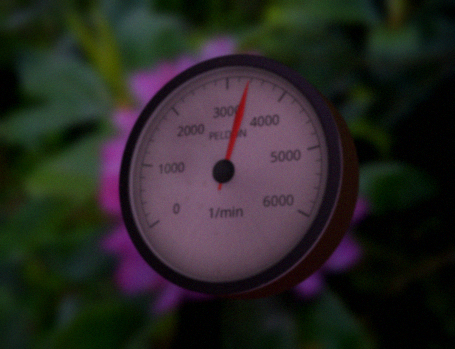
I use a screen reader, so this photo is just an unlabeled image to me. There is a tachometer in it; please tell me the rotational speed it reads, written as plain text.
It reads 3400 rpm
